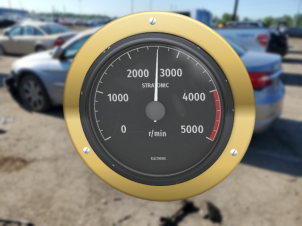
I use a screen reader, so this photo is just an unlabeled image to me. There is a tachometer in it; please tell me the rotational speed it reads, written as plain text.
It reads 2600 rpm
